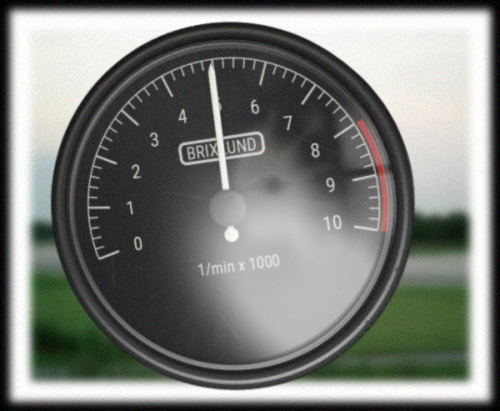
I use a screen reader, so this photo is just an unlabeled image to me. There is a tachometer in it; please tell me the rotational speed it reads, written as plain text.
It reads 5000 rpm
